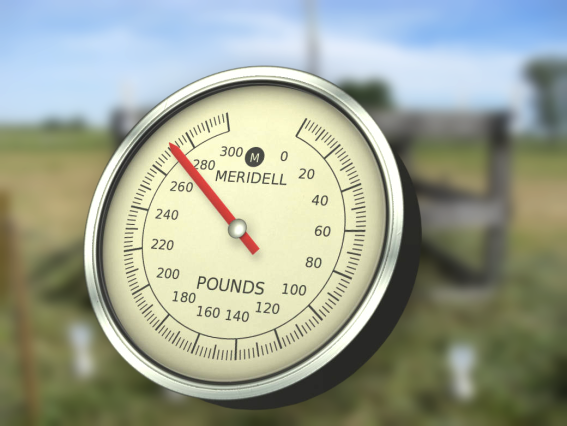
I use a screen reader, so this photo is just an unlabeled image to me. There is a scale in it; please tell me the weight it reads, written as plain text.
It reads 272 lb
